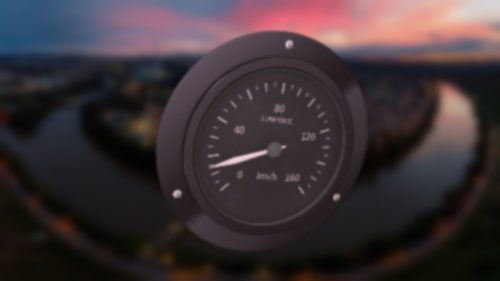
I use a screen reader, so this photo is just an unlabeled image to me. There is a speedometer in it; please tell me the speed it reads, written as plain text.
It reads 15 km/h
